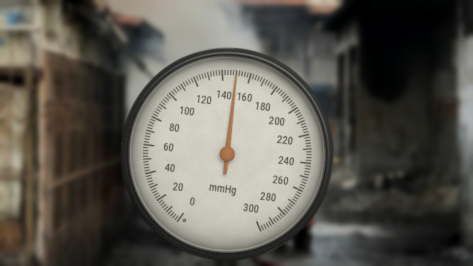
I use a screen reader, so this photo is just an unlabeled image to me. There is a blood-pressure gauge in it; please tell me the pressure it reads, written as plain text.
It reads 150 mmHg
